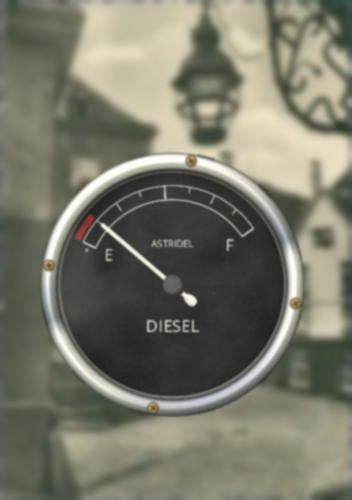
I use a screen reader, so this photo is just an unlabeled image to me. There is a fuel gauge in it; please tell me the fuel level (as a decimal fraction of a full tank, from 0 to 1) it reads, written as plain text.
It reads 0.125
